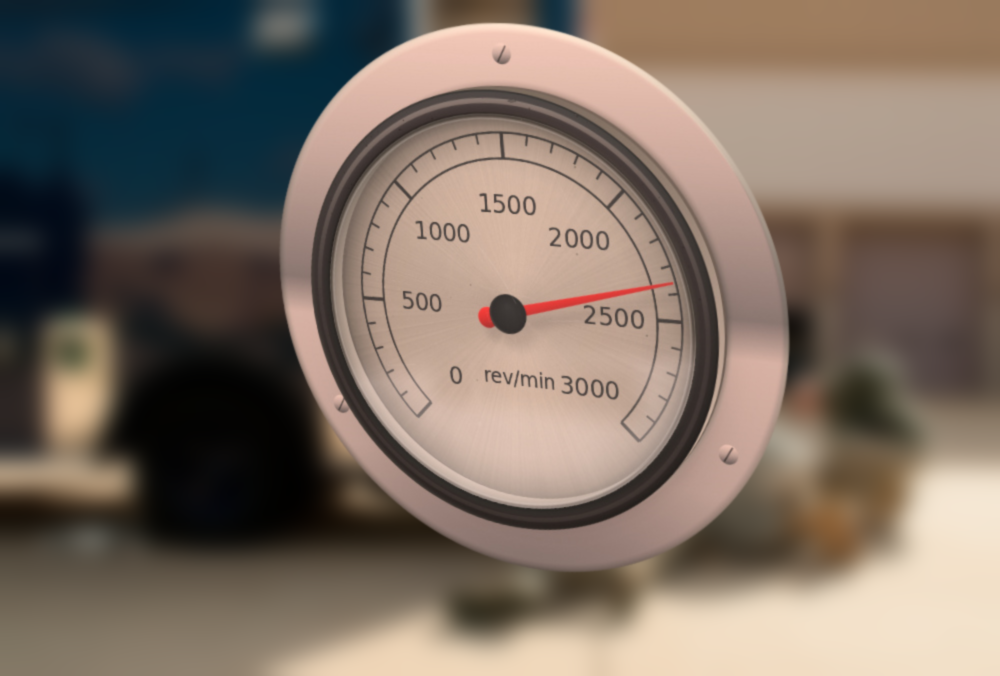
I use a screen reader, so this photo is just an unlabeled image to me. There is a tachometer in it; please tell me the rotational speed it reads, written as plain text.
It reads 2350 rpm
